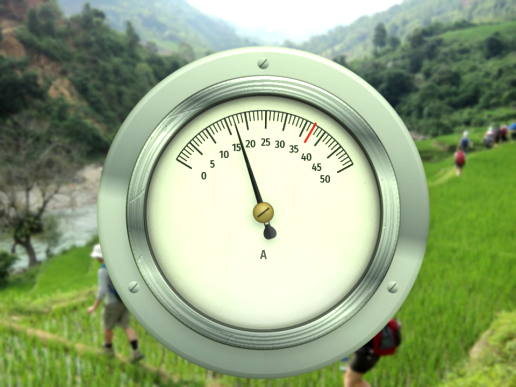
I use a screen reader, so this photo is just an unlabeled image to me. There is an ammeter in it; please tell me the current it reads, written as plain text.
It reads 17 A
